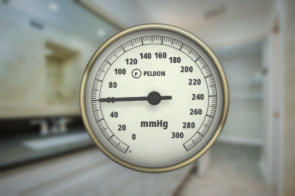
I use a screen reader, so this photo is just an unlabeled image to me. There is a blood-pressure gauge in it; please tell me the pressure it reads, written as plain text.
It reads 60 mmHg
